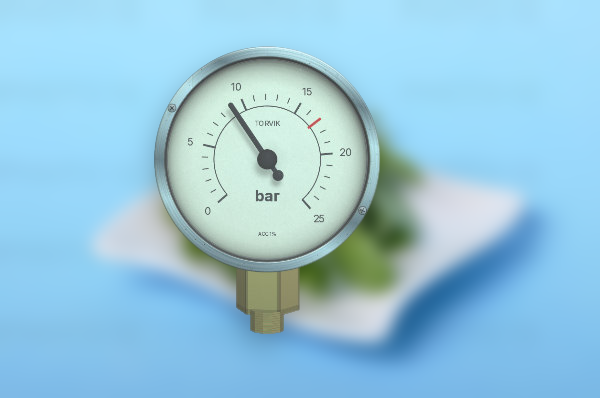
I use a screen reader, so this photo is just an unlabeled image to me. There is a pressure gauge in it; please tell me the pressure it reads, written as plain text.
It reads 9 bar
